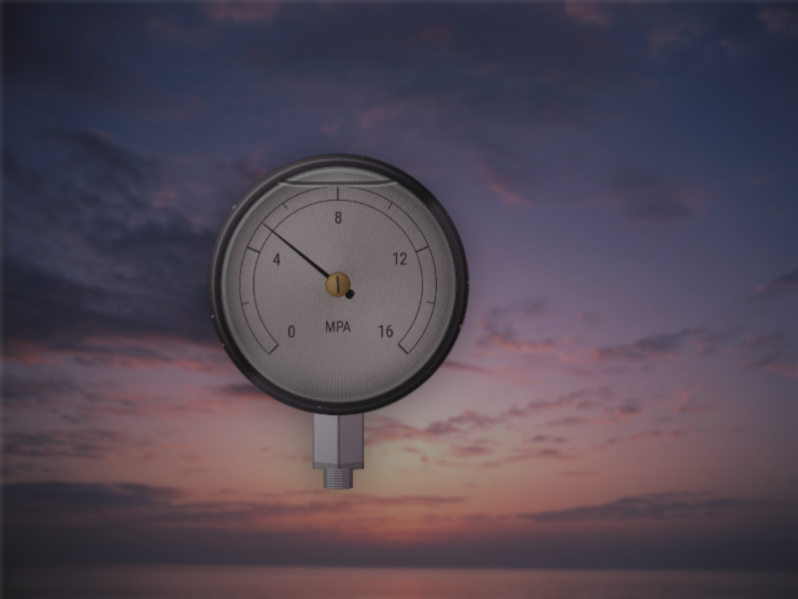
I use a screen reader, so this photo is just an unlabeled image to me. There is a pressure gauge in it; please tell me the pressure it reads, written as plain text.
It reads 5 MPa
